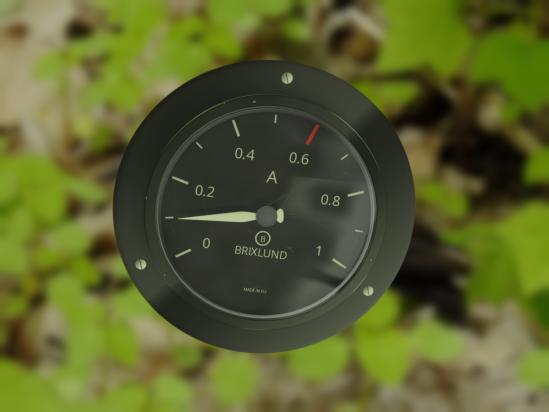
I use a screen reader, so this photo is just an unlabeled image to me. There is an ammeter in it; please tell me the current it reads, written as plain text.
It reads 0.1 A
